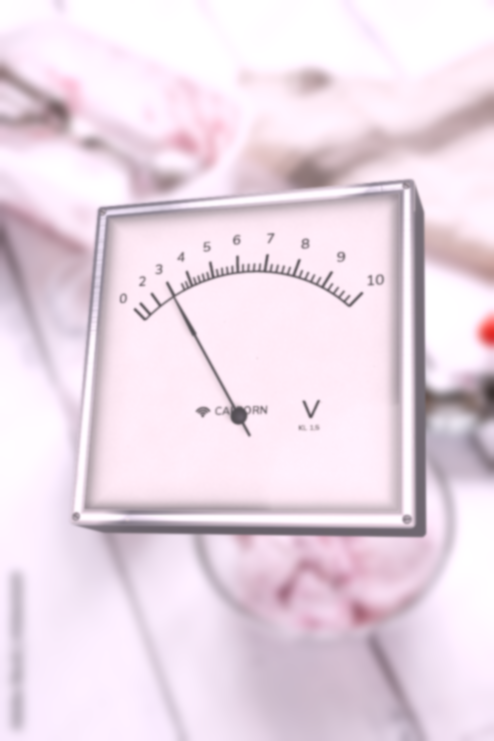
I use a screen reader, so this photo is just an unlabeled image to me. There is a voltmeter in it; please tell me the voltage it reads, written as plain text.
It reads 3 V
